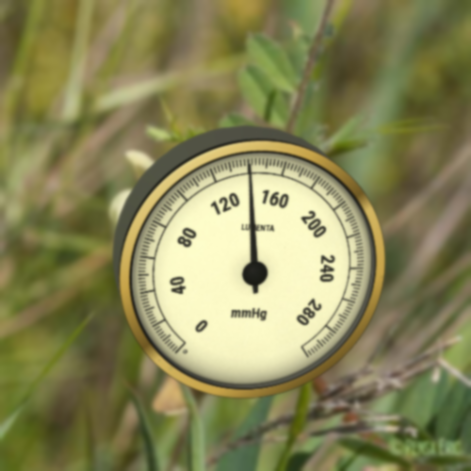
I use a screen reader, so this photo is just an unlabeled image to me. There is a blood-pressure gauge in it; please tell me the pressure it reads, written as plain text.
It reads 140 mmHg
